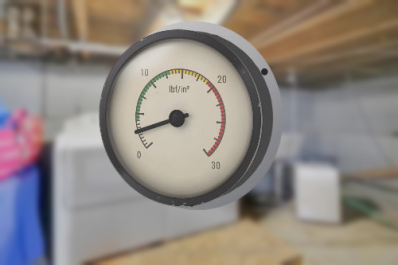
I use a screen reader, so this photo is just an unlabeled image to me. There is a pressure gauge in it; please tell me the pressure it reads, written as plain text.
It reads 2.5 psi
